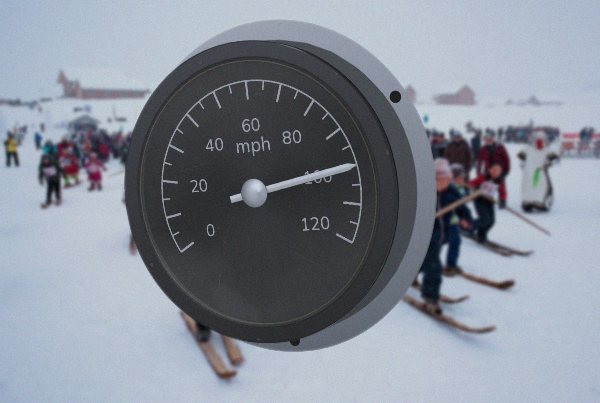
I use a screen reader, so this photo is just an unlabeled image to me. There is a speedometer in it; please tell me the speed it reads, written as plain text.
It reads 100 mph
